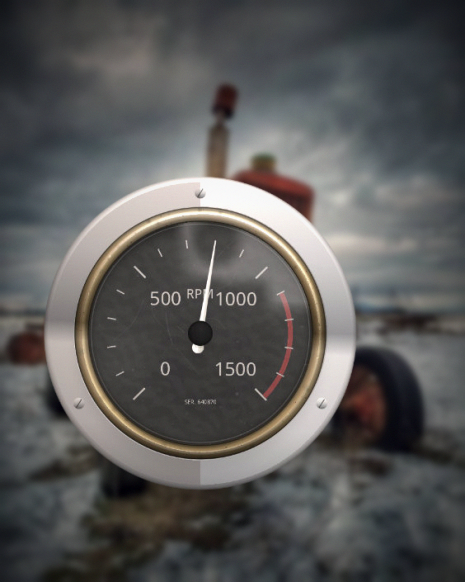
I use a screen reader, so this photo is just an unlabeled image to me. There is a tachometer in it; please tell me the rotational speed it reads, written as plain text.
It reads 800 rpm
